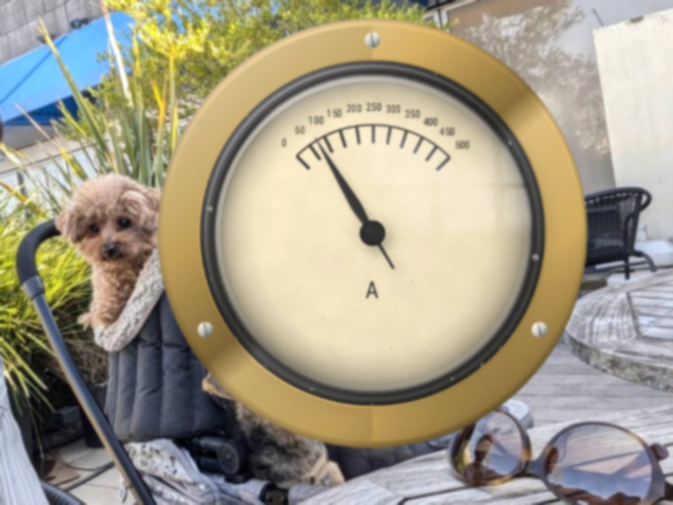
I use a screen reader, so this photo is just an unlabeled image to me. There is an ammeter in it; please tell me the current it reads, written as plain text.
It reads 75 A
